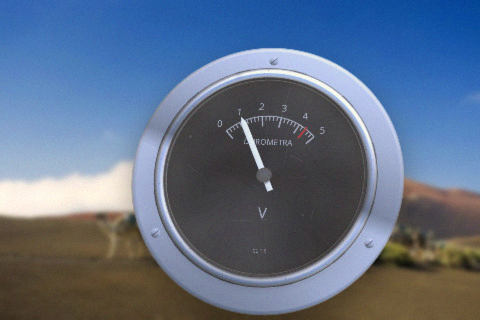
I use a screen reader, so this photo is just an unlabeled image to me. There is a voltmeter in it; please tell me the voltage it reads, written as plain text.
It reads 1 V
